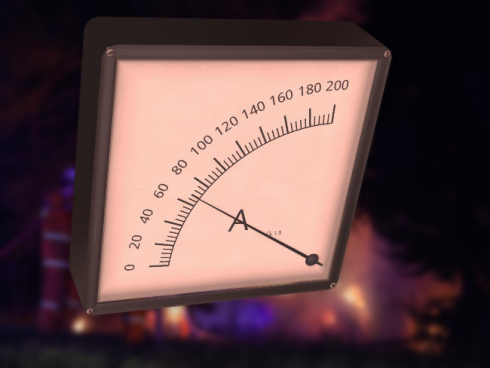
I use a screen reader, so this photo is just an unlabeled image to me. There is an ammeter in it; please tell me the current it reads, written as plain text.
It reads 68 A
